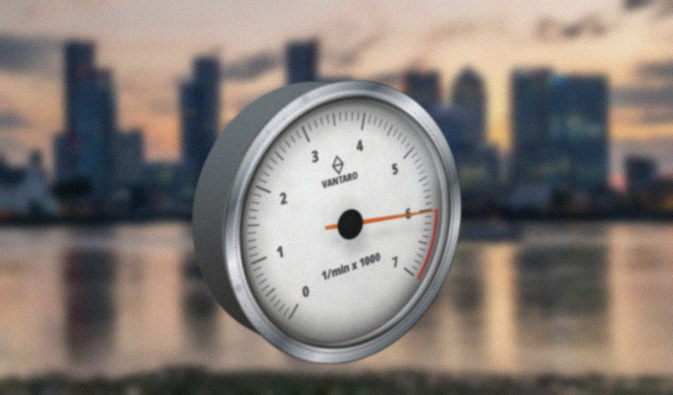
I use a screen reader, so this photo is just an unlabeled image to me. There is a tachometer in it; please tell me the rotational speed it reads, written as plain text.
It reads 6000 rpm
